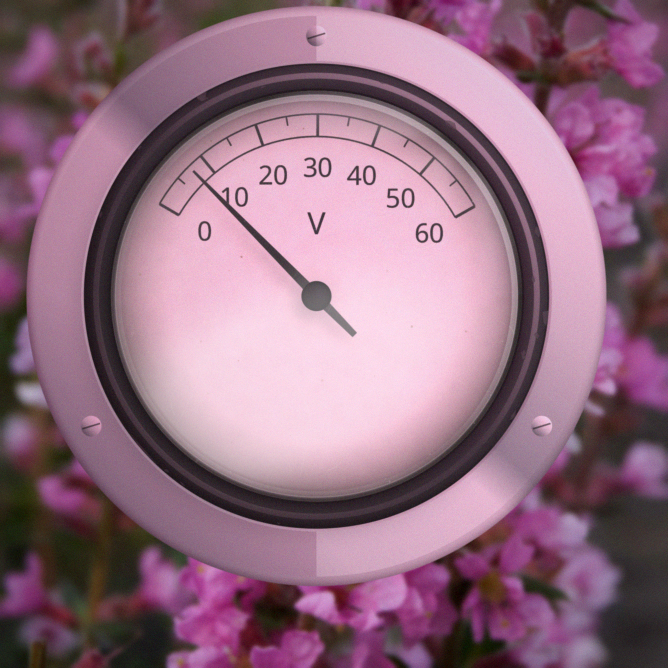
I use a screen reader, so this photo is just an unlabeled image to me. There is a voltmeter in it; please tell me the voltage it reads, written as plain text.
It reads 7.5 V
